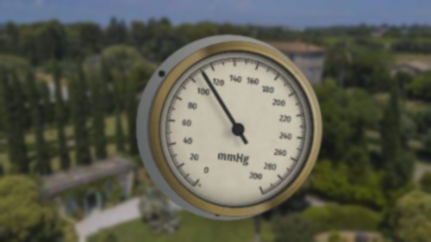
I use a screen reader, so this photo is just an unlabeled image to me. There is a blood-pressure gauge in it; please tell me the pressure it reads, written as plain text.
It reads 110 mmHg
